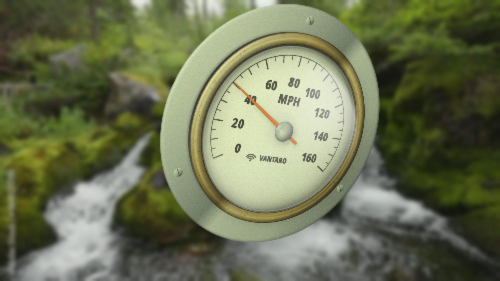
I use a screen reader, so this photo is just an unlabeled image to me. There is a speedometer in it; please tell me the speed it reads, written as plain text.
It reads 40 mph
